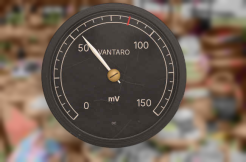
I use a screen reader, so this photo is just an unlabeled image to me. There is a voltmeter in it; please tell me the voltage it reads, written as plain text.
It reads 55 mV
